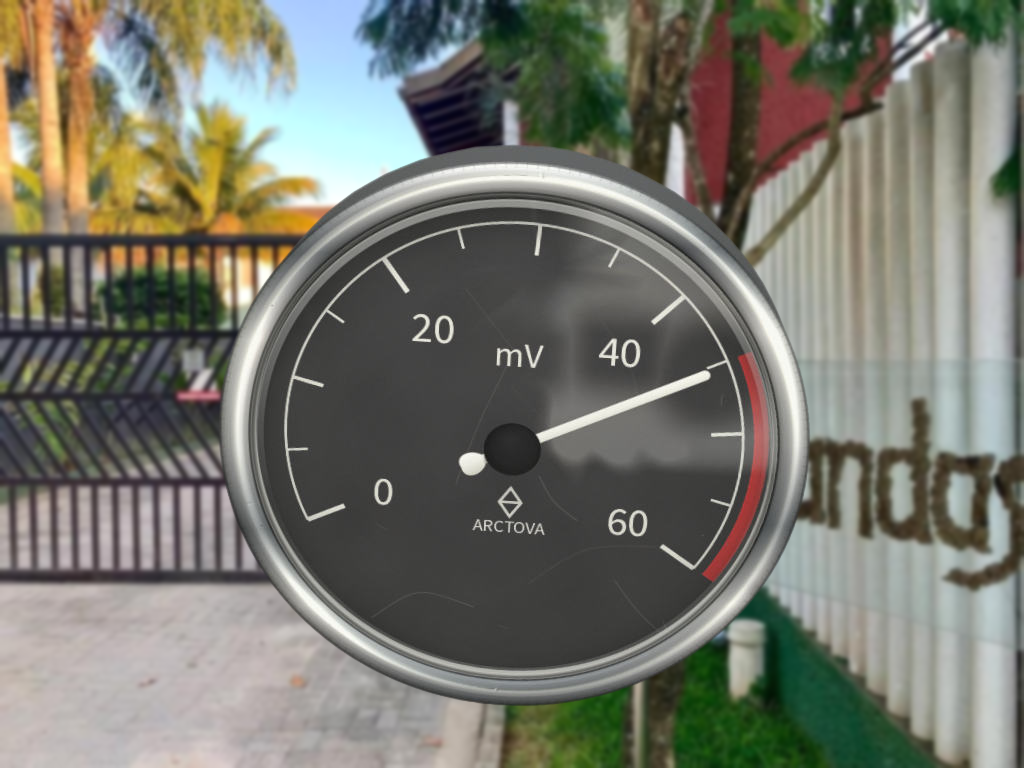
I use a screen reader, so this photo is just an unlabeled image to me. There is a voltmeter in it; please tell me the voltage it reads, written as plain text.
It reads 45 mV
